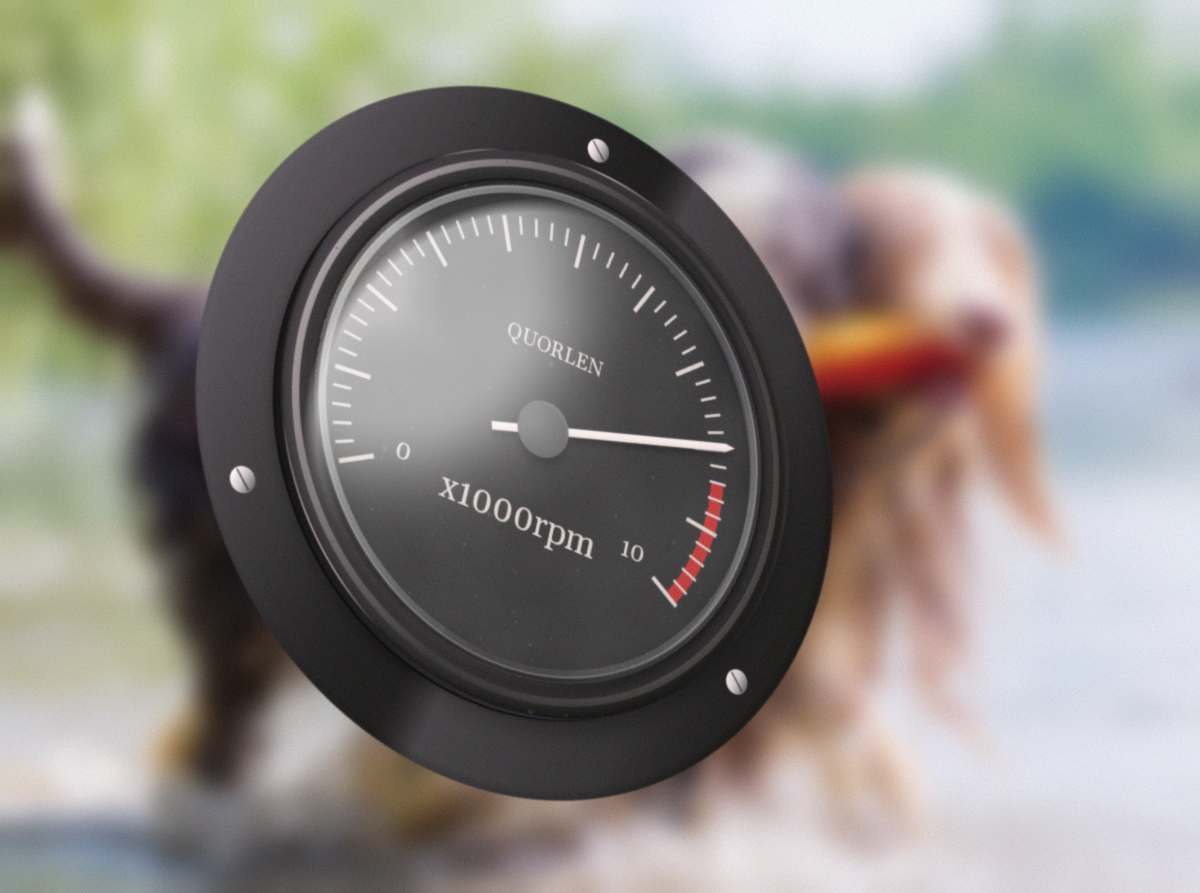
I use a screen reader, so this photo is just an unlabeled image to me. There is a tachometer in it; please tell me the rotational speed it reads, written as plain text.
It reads 8000 rpm
